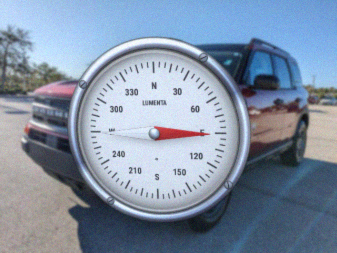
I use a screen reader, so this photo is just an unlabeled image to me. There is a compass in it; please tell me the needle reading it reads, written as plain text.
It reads 90 °
